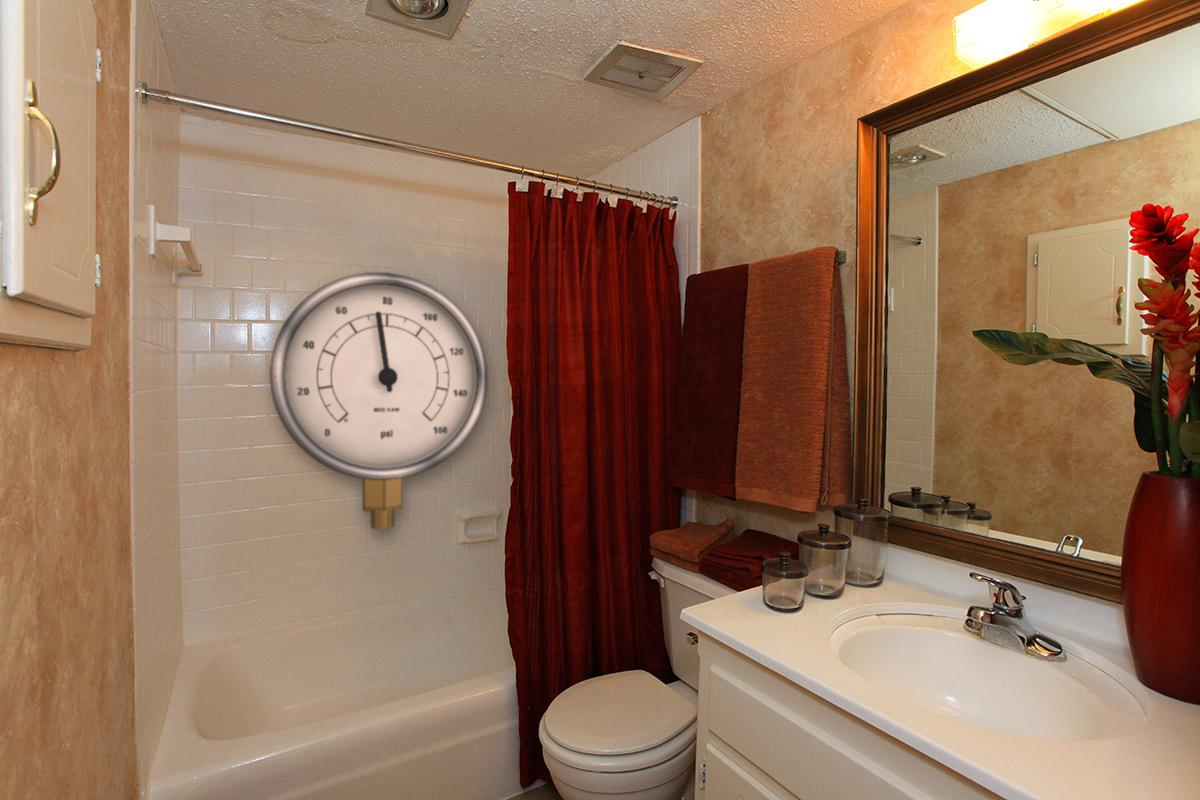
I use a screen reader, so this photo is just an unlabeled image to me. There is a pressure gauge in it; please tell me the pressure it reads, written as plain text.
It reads 75 psi
